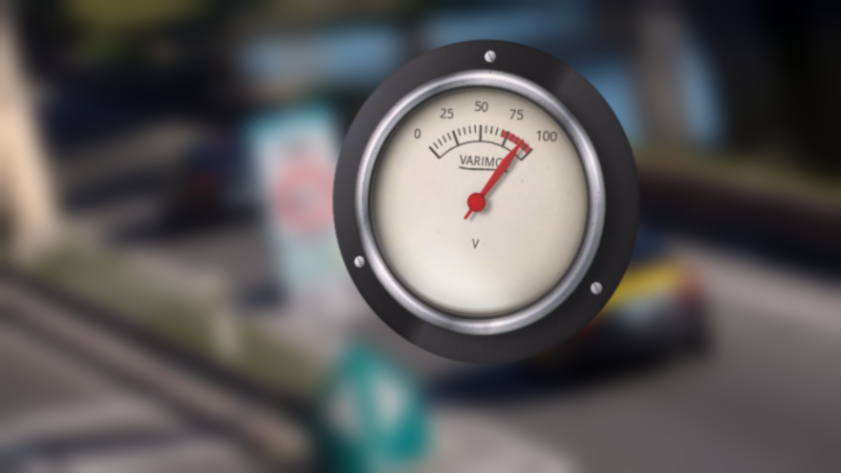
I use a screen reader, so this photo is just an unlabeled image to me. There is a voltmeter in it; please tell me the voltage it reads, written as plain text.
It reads 90 V
